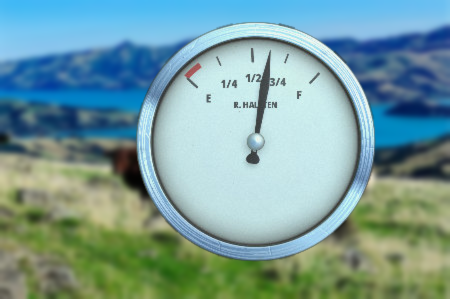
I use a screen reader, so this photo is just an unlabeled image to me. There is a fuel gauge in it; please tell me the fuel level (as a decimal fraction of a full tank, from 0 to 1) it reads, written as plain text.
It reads 0.625
